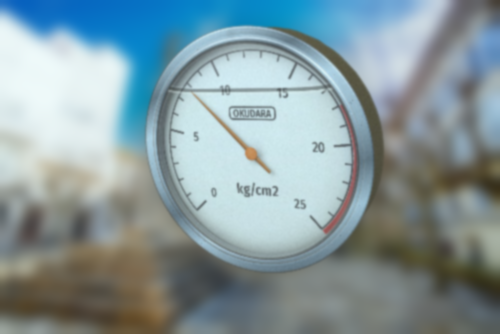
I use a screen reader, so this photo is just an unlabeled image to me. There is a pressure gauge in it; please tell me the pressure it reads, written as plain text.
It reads 8 kg/cm²
